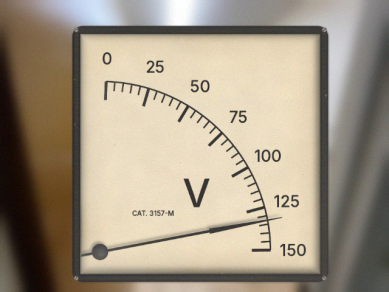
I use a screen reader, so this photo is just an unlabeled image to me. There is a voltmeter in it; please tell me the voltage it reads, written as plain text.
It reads 132.5 V
